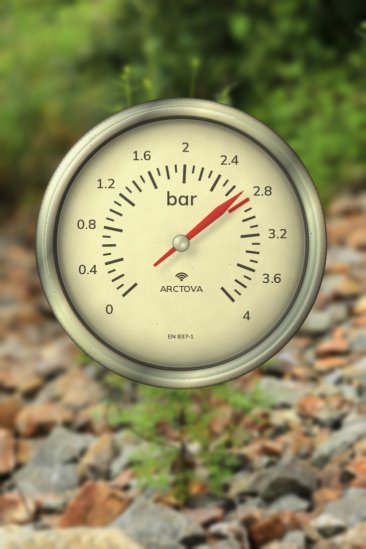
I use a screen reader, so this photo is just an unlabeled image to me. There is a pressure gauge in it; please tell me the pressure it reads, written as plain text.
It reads 2.7 bar
